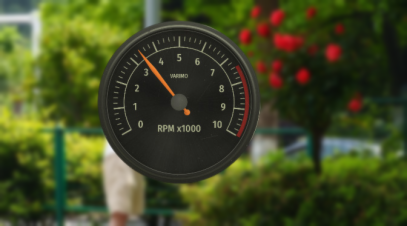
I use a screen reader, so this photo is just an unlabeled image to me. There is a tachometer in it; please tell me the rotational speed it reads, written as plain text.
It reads 3400 rpm
